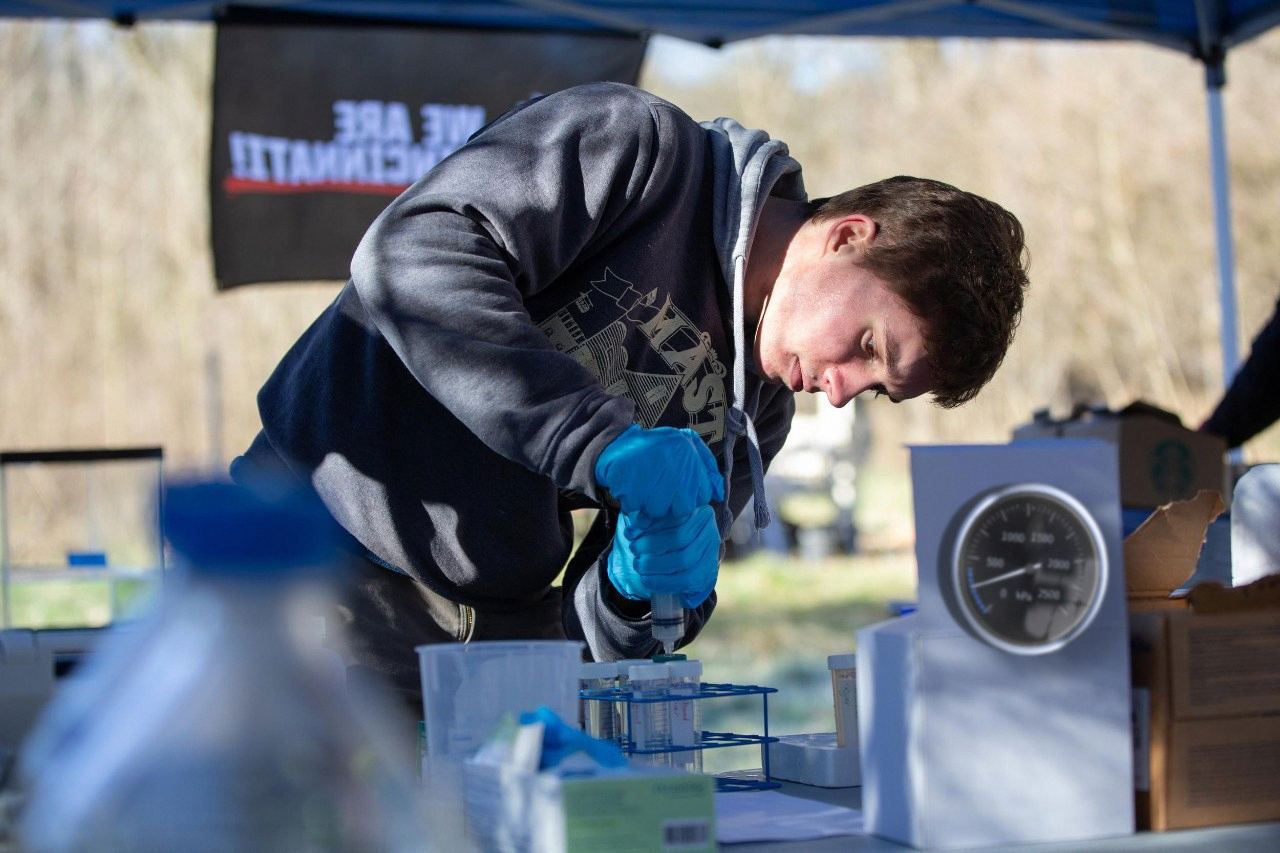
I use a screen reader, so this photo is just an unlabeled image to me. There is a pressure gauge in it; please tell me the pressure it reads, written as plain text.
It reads 250 kPa
